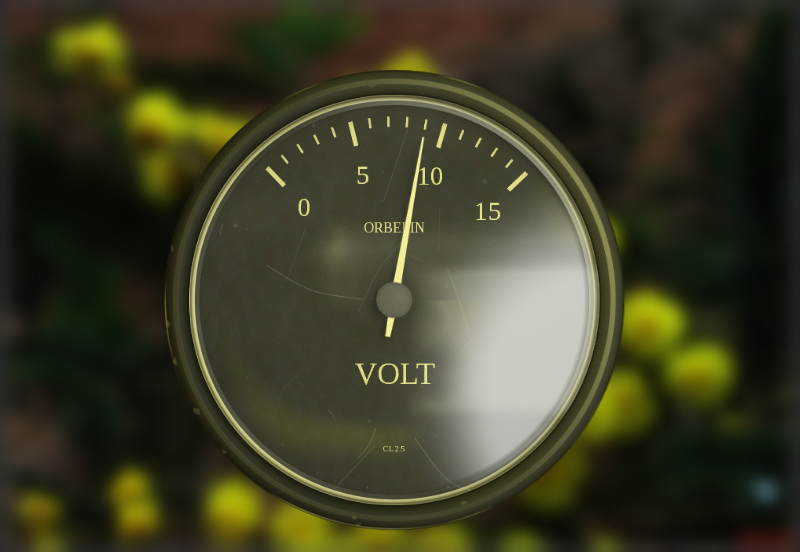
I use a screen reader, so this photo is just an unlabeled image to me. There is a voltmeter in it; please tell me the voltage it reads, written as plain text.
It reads 9 V
